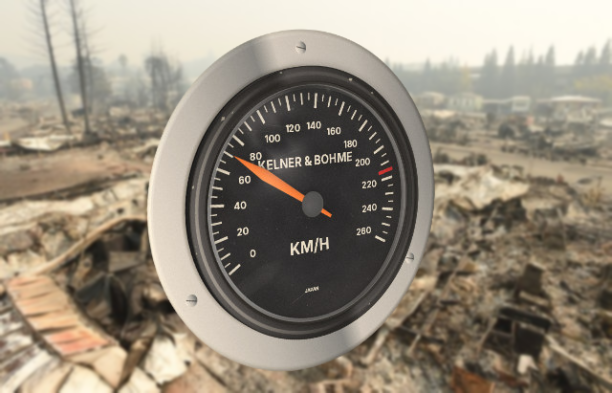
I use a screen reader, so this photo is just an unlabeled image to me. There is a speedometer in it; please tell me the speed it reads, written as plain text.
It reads 70 km/h
